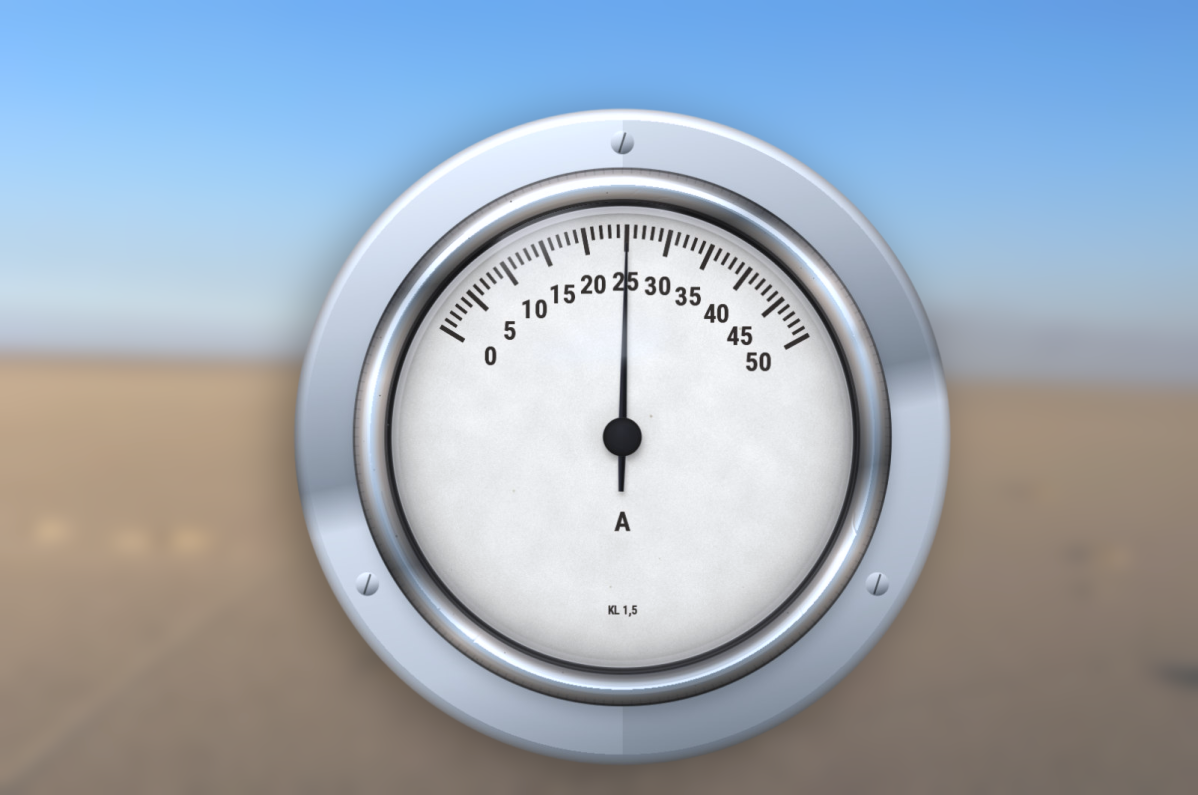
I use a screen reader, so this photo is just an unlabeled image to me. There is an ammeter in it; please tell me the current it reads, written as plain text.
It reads 25 A
